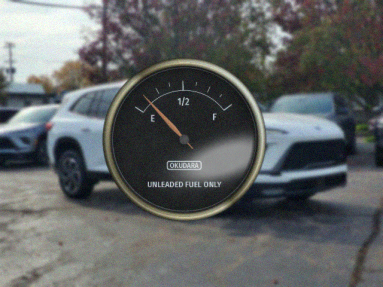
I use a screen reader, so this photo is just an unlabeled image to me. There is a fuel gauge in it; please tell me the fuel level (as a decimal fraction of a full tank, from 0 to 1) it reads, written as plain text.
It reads 0.125
